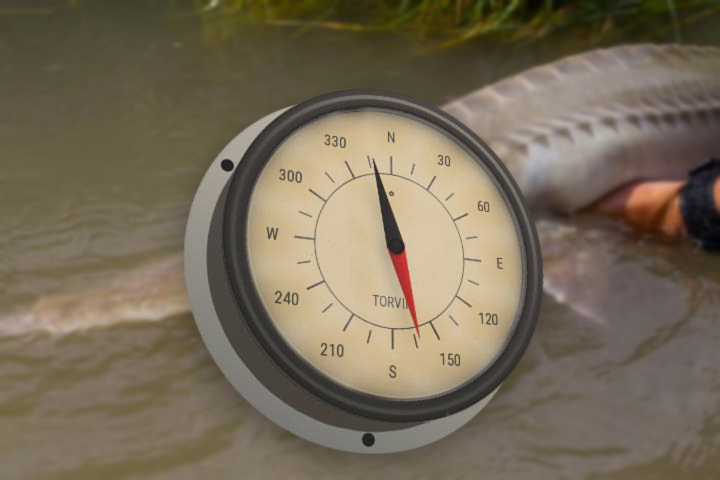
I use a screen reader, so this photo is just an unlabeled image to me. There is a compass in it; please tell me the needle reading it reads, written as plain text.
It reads 165 °
